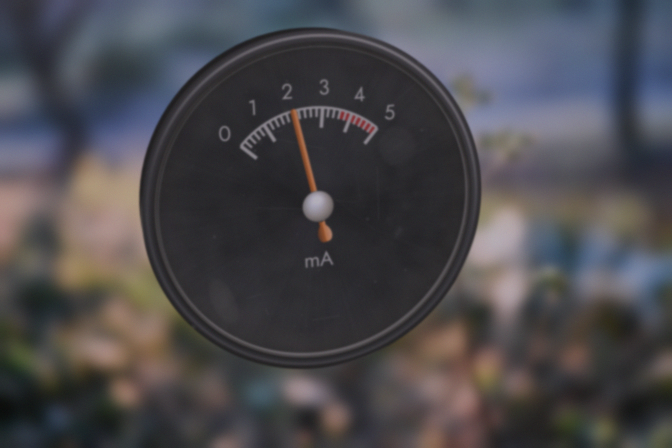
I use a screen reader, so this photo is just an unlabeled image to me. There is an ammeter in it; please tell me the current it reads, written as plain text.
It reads 2 mA
